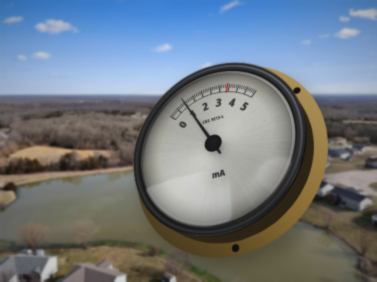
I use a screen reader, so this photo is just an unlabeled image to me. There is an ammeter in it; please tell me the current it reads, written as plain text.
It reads 1 mA
